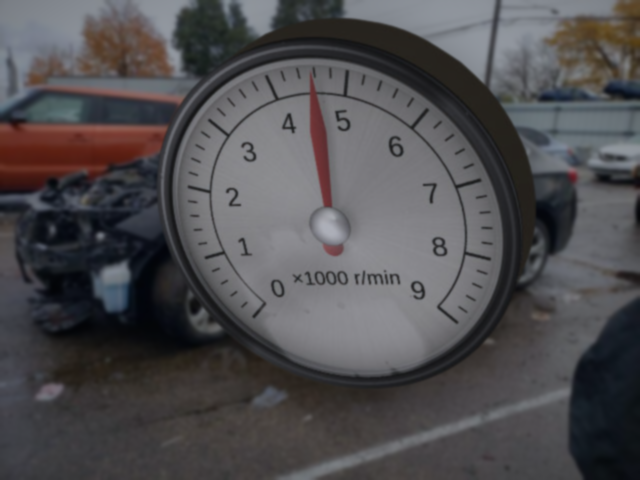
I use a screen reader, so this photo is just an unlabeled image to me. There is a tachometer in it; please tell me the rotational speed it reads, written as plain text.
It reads 4600 rpm
